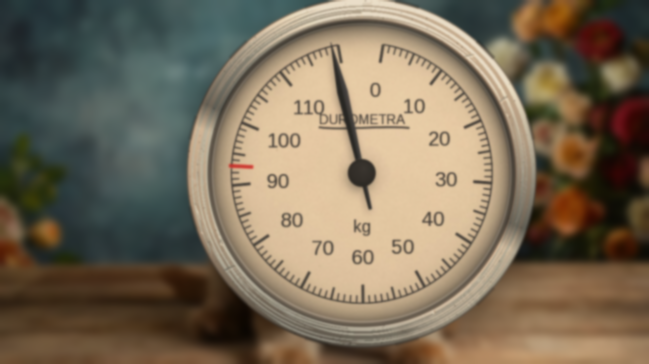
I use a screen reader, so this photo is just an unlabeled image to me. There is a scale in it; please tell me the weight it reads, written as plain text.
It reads 119 kg
